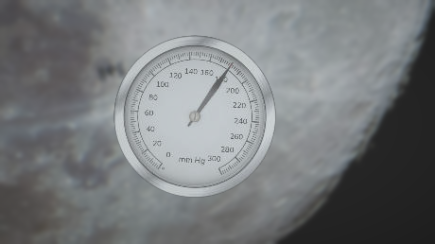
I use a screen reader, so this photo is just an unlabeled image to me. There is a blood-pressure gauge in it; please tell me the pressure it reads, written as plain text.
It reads 180 mmHg
